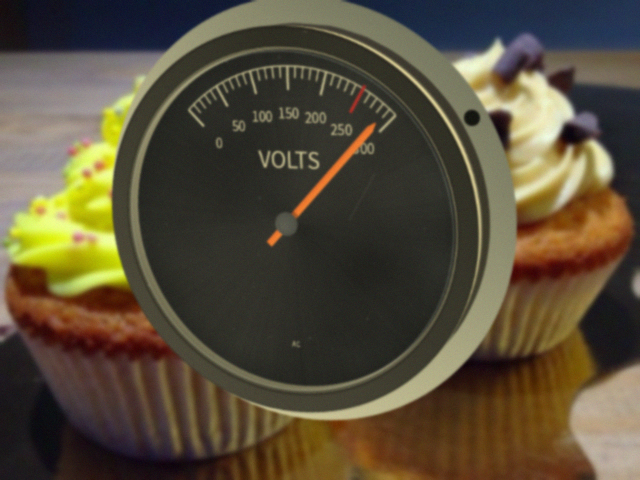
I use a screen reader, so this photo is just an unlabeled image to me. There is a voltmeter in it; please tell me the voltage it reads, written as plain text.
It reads 290 V
